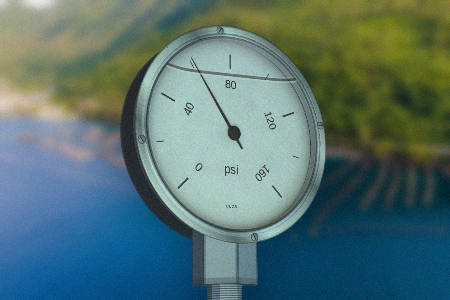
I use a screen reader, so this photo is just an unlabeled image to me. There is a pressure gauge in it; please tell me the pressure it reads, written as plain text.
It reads 60 psi
